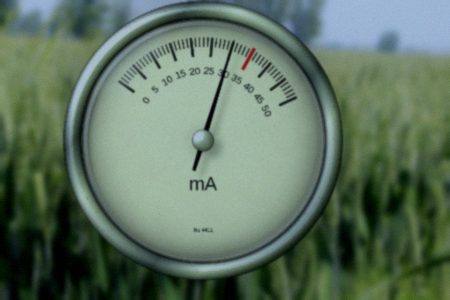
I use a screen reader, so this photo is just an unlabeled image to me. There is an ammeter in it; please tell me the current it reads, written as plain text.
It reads 30 mA
